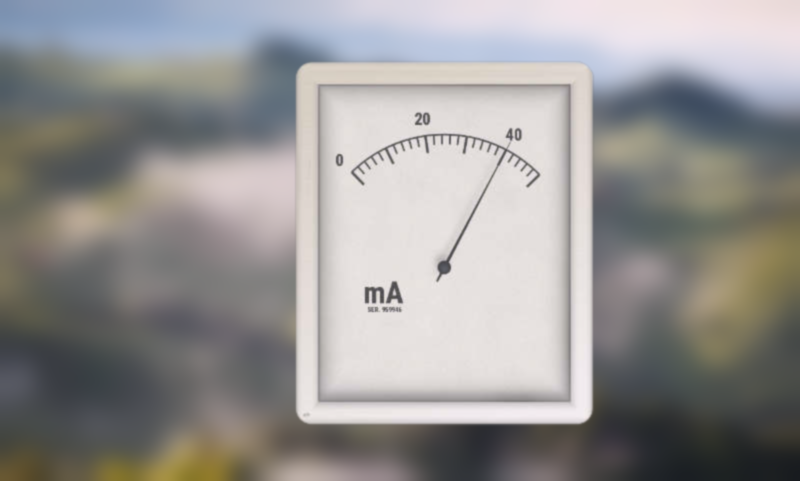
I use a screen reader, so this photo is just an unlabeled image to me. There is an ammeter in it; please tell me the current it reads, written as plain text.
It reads 40 mA
